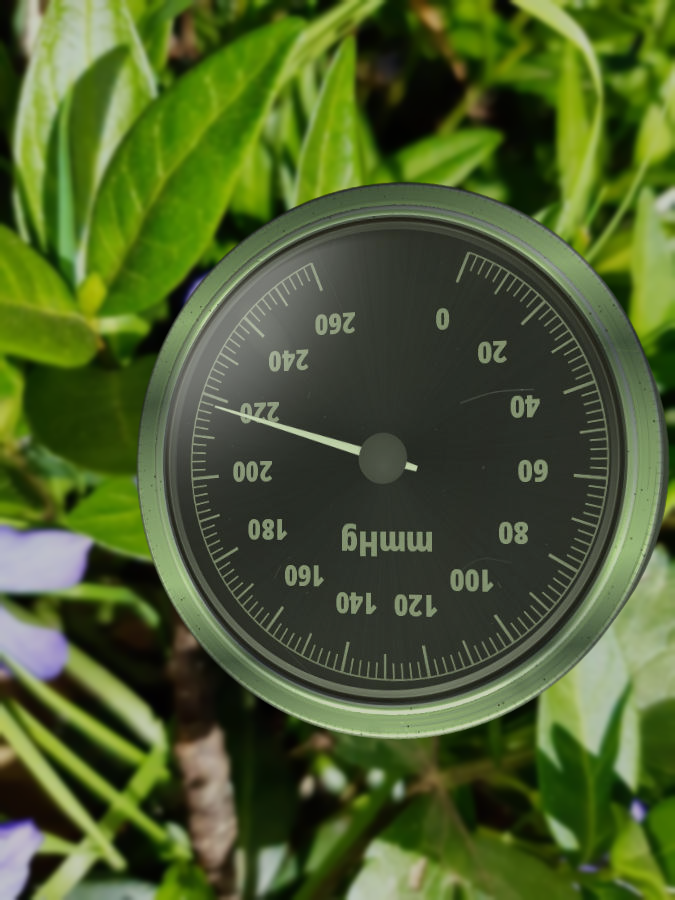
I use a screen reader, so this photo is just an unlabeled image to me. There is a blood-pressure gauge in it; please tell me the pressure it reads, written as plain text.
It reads 218 mmHg
